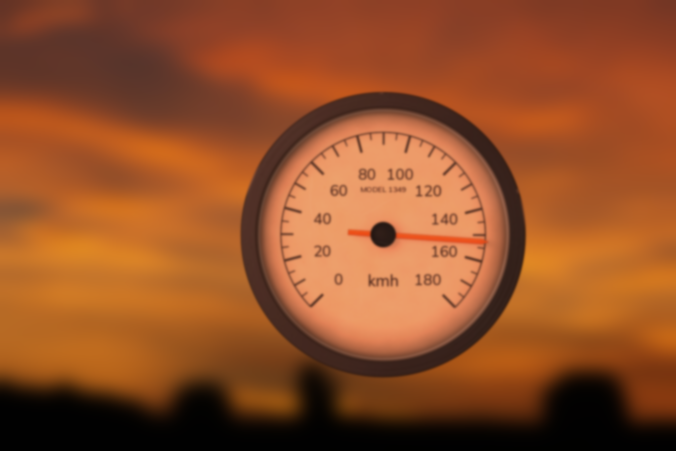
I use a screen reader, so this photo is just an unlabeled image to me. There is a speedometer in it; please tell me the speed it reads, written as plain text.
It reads 152.5 km/h
